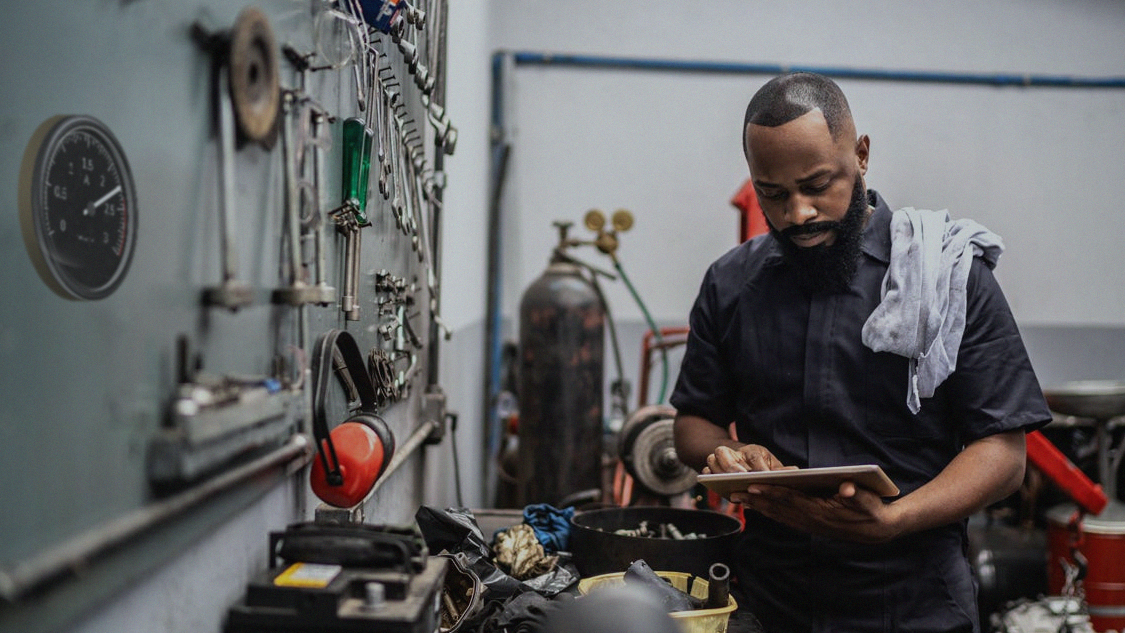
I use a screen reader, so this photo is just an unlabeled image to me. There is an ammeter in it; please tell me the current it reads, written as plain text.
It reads 2.25 A
